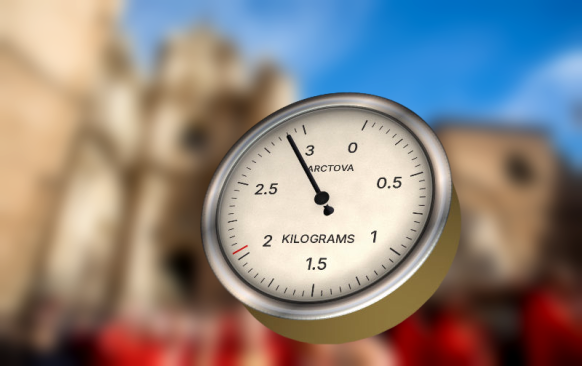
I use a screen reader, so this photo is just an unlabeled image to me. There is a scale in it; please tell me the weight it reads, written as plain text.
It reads 2.9 kg
